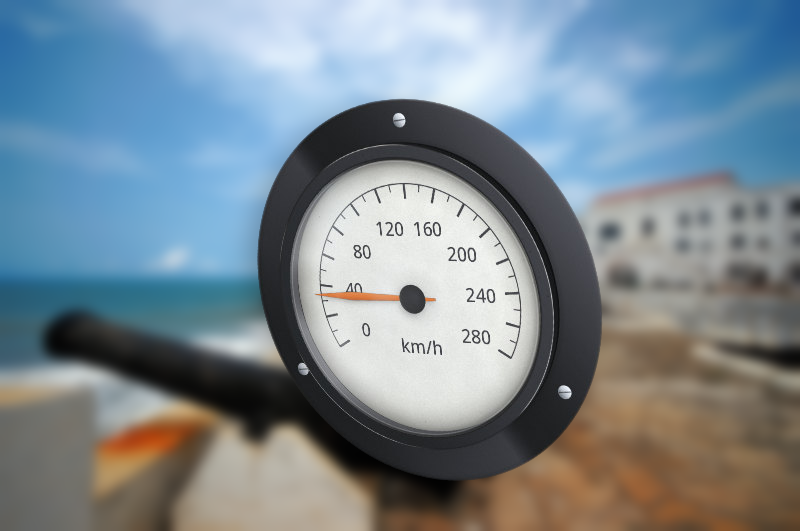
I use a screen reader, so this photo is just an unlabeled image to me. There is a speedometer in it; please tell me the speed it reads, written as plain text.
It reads 35 km/h
